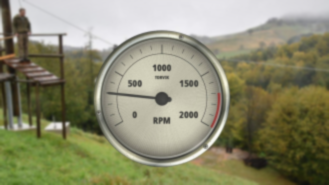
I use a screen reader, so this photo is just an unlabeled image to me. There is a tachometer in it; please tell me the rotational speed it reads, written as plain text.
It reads 300 rpm
